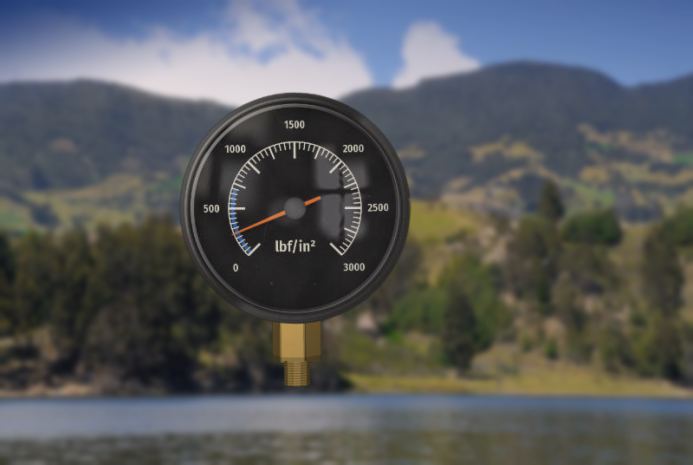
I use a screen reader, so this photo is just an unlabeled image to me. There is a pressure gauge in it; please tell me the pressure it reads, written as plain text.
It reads 250 psi
